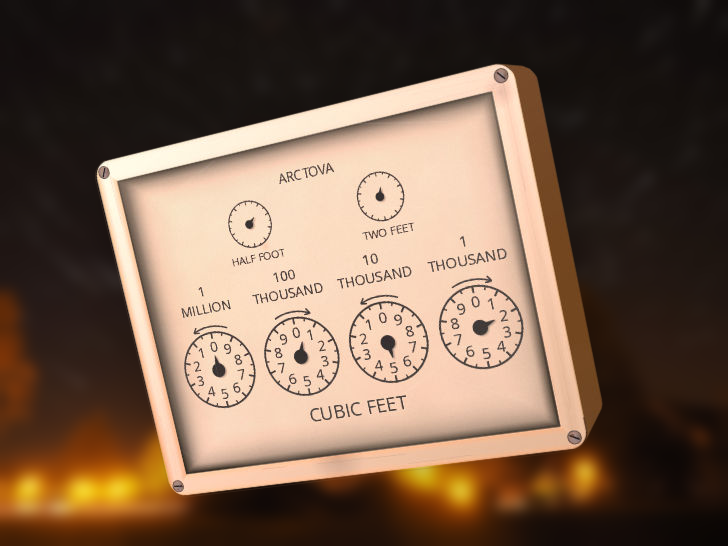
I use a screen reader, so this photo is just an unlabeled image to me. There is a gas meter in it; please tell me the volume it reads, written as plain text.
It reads 5200 ft³
